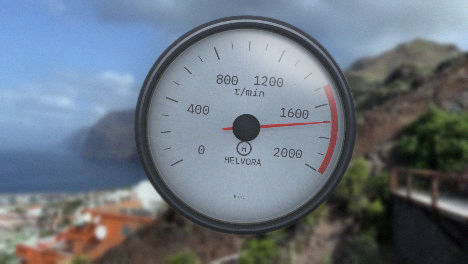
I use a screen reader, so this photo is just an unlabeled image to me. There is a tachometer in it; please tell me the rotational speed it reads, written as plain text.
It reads 1700 rpm
